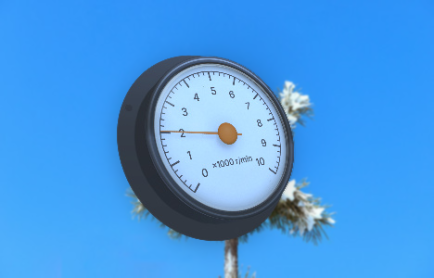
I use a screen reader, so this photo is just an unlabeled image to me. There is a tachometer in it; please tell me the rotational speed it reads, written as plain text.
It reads 2000 rpm
